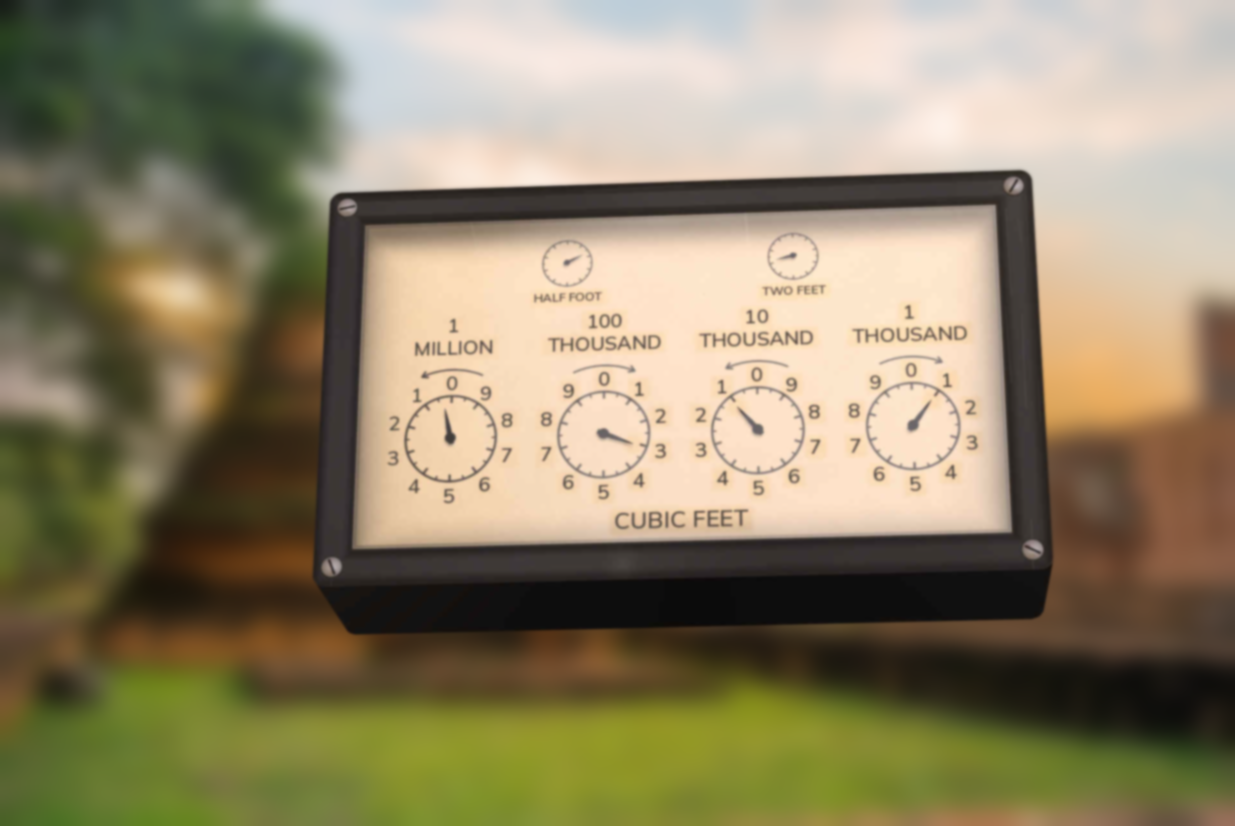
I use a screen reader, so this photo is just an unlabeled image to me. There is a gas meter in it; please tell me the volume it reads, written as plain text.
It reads 31100 ft³
